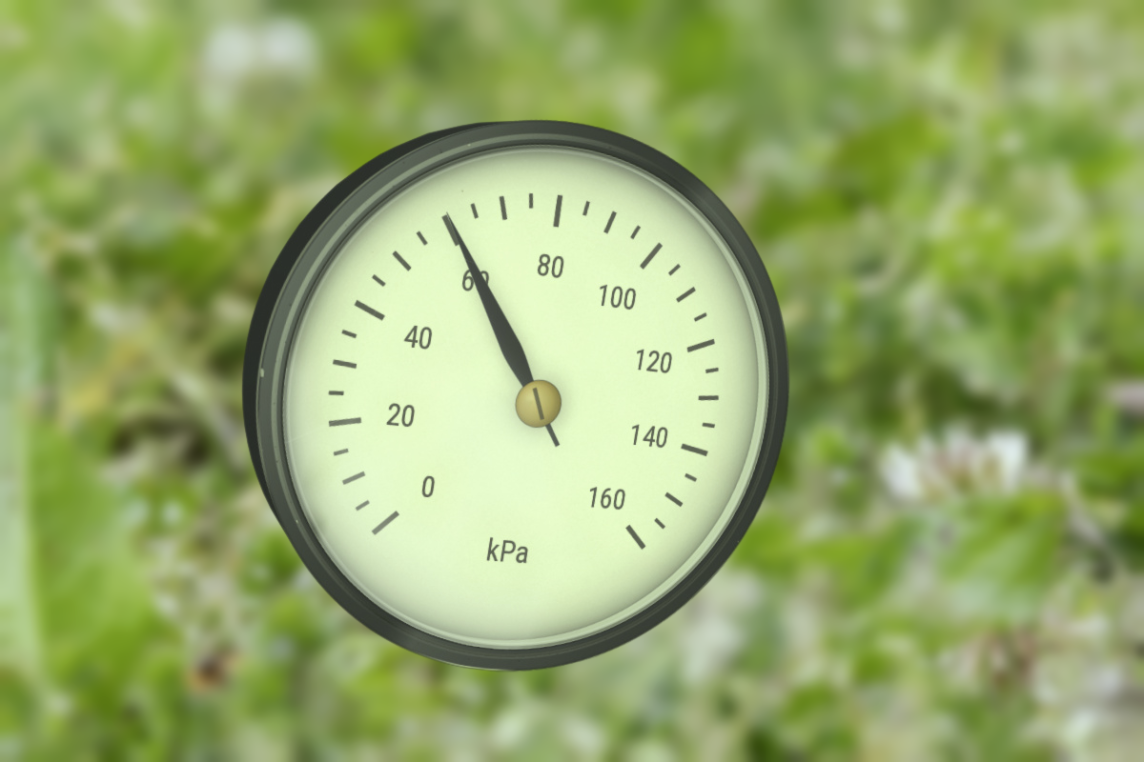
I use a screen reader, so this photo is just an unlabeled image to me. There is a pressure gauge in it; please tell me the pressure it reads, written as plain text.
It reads 60 kPa
